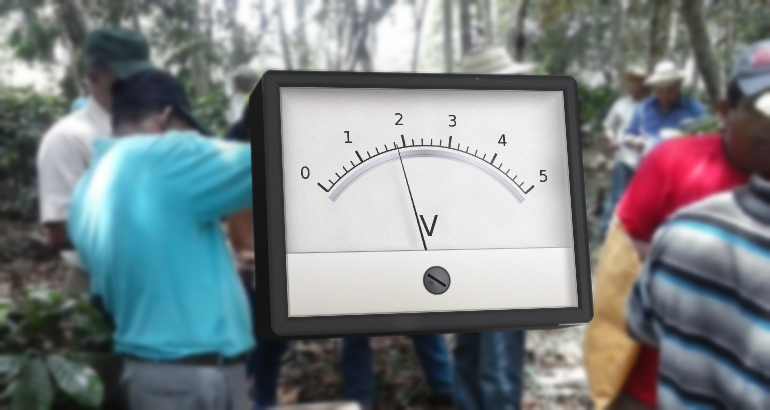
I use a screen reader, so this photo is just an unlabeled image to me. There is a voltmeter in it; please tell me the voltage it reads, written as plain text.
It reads 1.8 V
